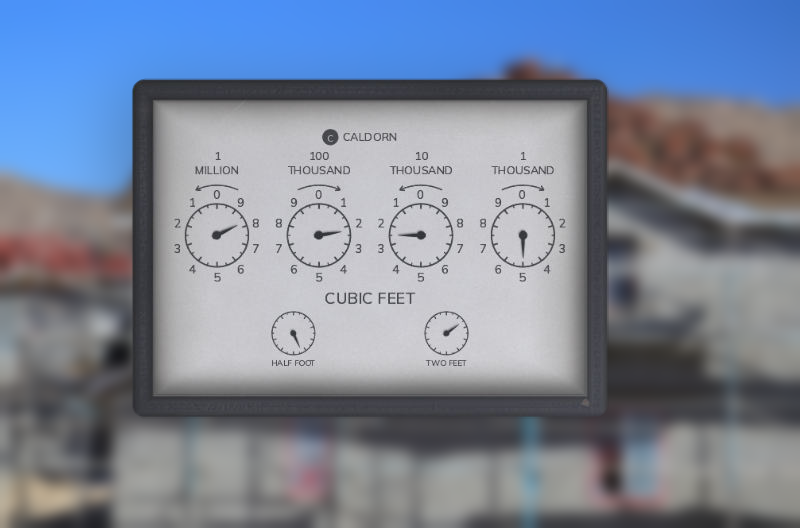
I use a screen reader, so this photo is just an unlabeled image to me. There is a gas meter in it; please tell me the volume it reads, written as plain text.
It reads 822500 ft³
